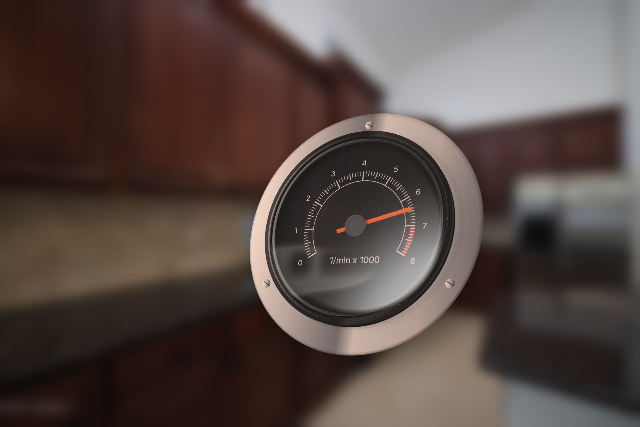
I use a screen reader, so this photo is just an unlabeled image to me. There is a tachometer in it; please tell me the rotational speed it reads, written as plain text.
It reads 6500 rpm
